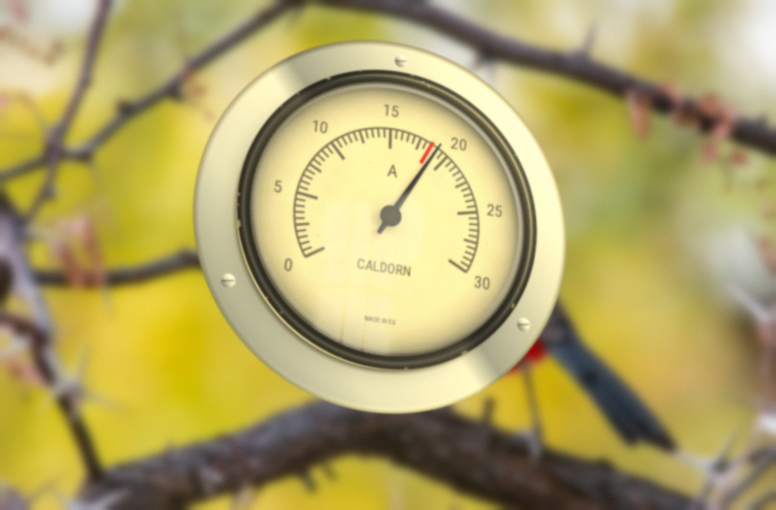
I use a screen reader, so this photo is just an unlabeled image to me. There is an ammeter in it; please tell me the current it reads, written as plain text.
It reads 19 A
